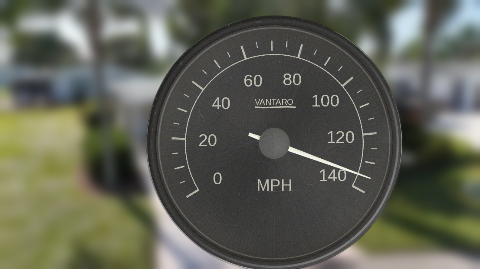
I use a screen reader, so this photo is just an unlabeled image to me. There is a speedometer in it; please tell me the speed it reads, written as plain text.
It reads 135 mph
